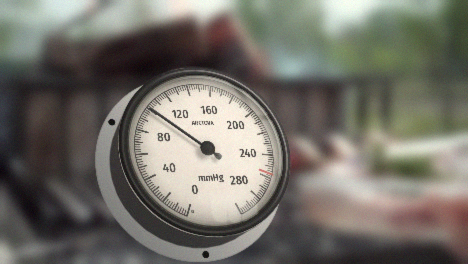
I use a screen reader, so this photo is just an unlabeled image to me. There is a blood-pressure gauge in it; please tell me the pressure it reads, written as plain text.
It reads 100 mmHg
